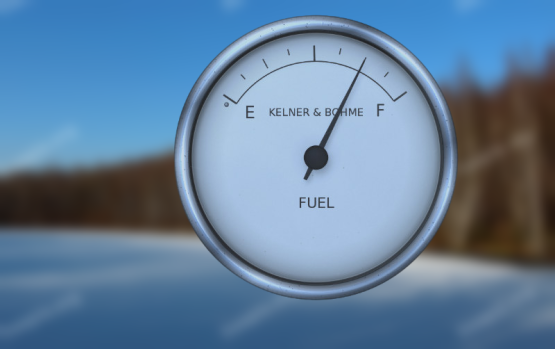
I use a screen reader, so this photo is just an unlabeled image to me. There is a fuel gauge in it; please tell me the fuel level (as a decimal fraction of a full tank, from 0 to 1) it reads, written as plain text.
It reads 0.75
